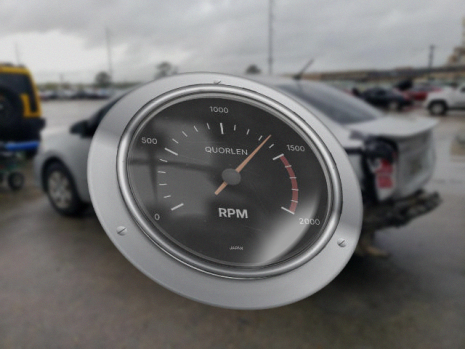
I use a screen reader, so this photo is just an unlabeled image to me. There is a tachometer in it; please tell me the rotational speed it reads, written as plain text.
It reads 1350 rpm
